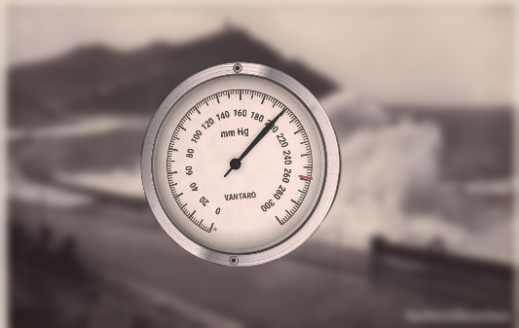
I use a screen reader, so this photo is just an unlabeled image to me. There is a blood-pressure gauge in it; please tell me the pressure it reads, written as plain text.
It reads 200 mmHg
